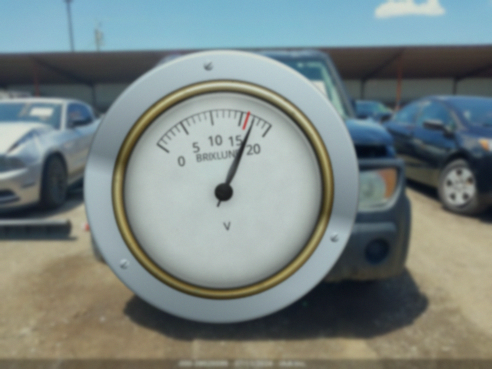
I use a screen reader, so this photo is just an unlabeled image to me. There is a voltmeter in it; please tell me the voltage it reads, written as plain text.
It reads 17 V
